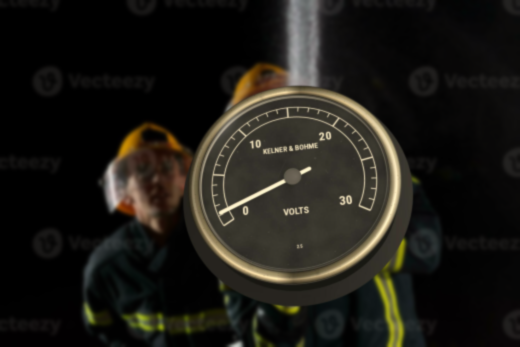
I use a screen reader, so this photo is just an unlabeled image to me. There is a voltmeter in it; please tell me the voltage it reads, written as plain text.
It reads 1 V
